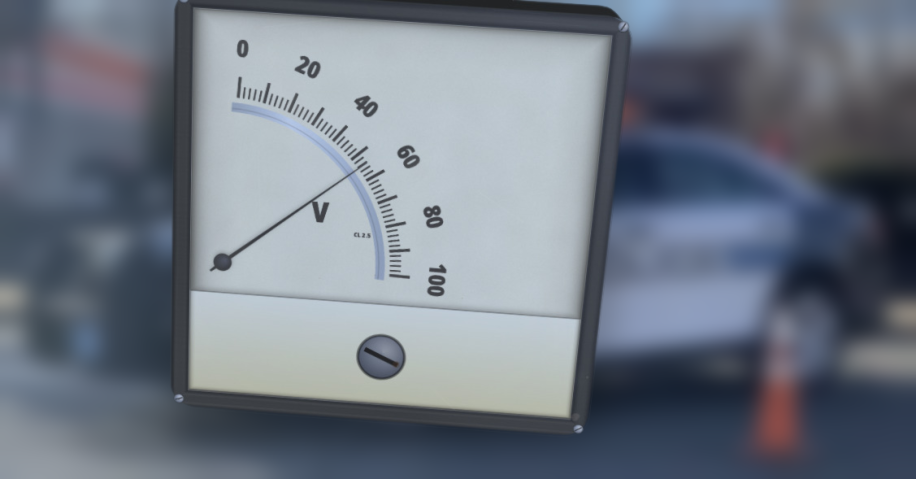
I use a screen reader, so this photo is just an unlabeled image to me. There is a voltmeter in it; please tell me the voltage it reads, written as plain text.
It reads 54 V
